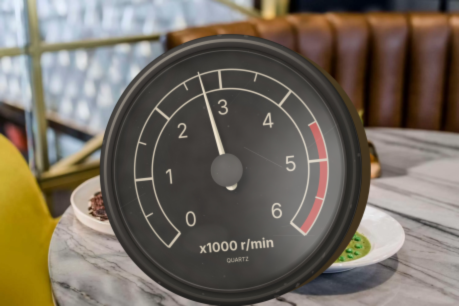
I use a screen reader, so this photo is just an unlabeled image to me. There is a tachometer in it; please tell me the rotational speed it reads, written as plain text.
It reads 2750 rpm
